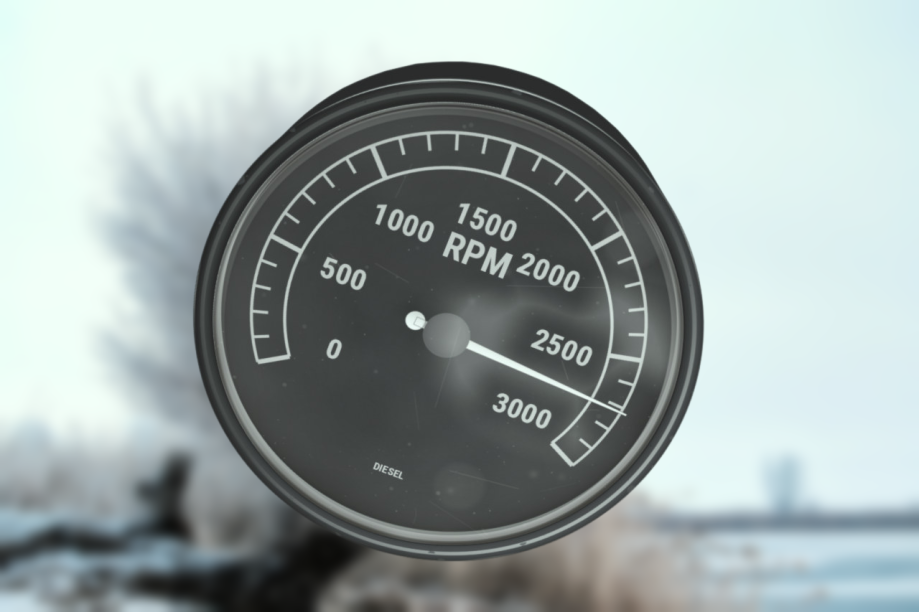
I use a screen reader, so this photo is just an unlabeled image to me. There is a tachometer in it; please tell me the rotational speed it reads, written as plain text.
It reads 2700 rpm
